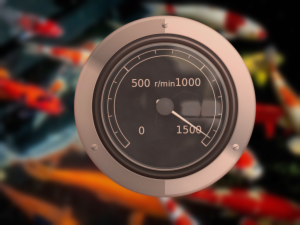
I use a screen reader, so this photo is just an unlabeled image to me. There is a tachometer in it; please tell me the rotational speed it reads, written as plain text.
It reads 1450 rpm
